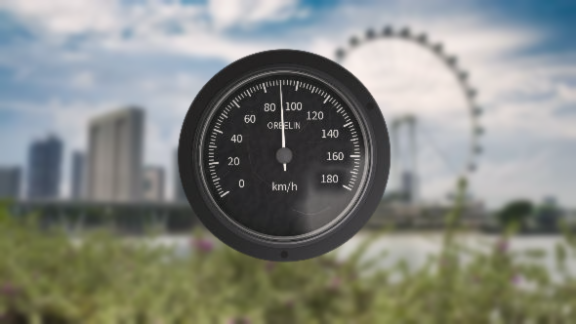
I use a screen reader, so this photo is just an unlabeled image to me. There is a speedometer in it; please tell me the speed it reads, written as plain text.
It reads 90 km/h
